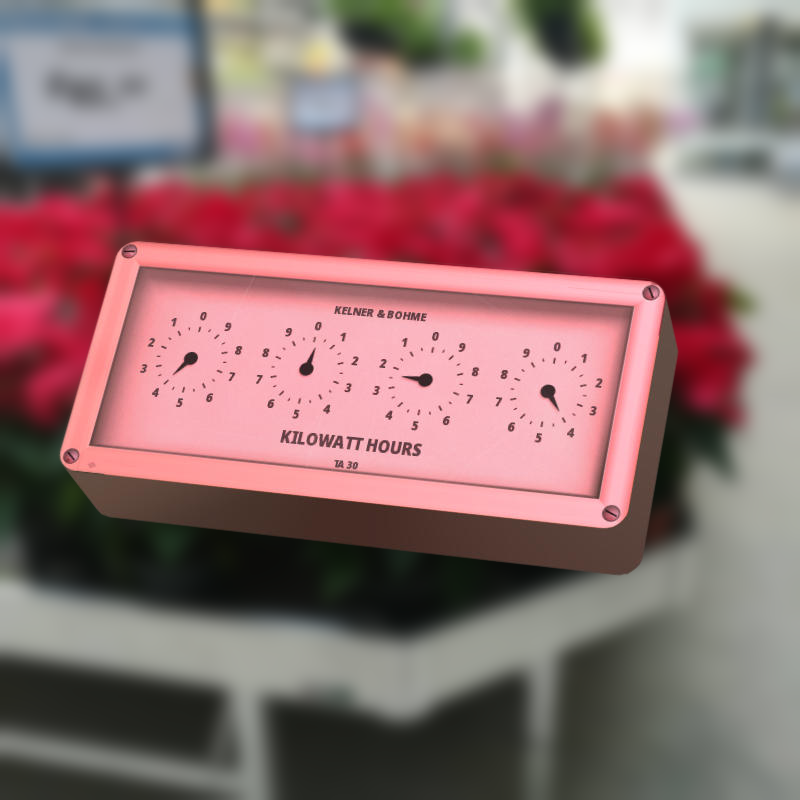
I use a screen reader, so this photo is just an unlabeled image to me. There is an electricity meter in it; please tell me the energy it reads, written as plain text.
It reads 4024 kWh
